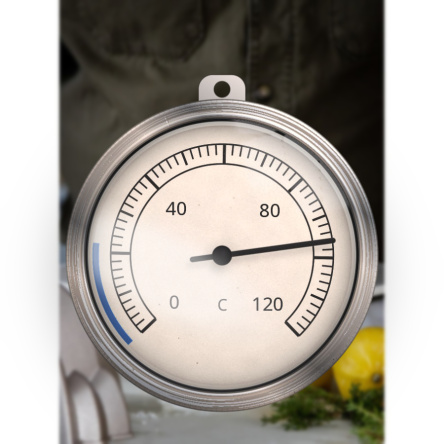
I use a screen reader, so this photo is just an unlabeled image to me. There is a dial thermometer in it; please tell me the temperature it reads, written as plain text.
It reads 96 °C
